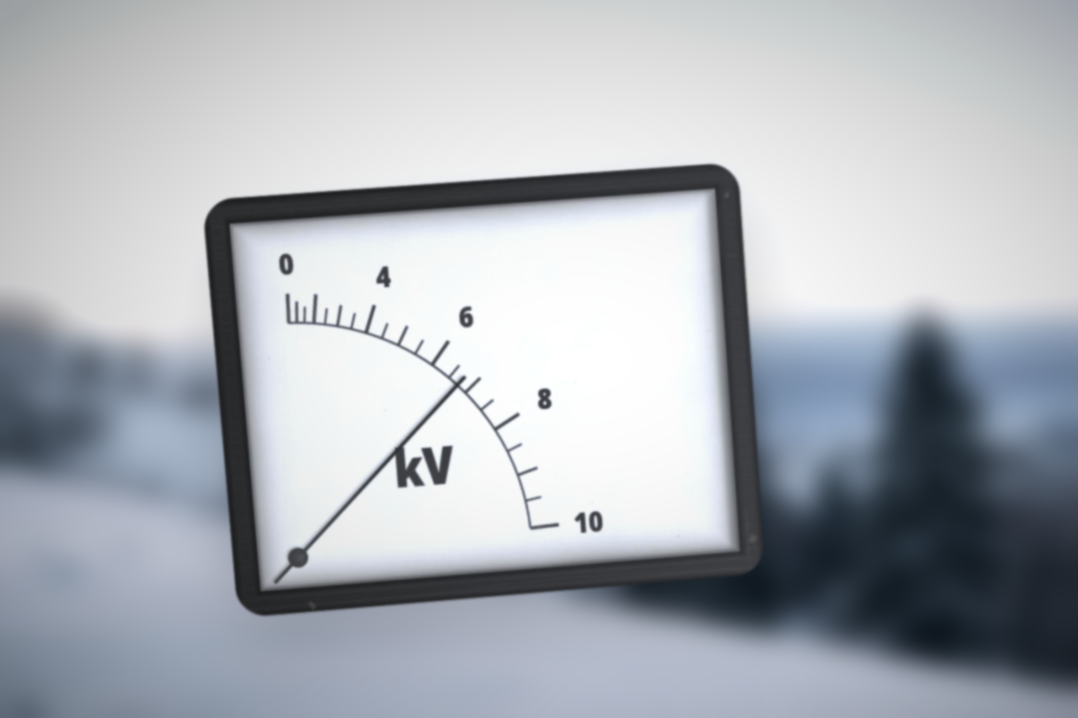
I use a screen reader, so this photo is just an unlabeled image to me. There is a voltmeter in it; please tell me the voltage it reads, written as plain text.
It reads 6.75 kV
